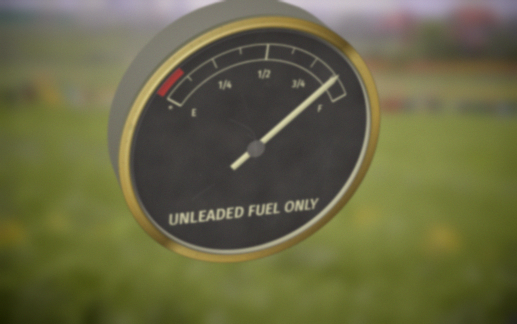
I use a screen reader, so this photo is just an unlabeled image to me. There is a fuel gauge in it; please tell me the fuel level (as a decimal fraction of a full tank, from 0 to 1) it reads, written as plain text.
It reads 0.875
